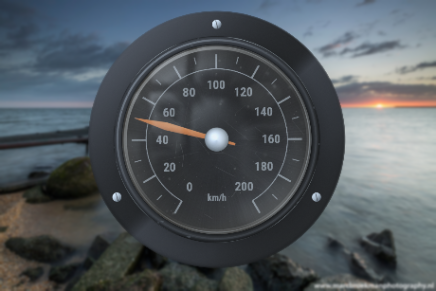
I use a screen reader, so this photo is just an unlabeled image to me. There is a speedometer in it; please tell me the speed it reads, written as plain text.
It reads 50 km/h
